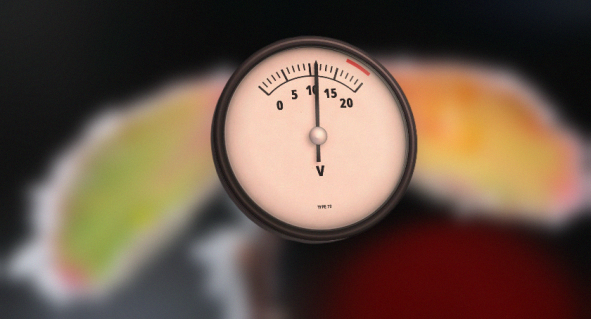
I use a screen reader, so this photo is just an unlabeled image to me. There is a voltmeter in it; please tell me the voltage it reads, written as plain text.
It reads 11 V
